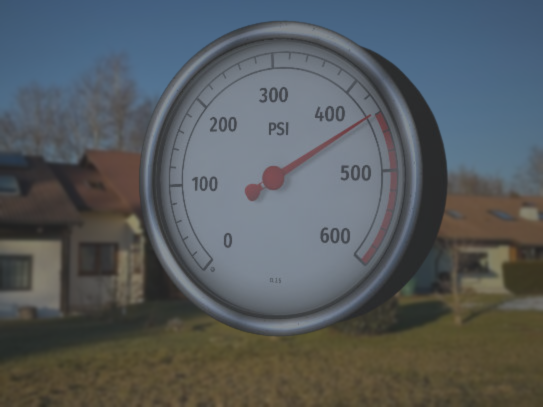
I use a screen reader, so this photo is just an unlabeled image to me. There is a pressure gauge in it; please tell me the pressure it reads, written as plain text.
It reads 440 psi
